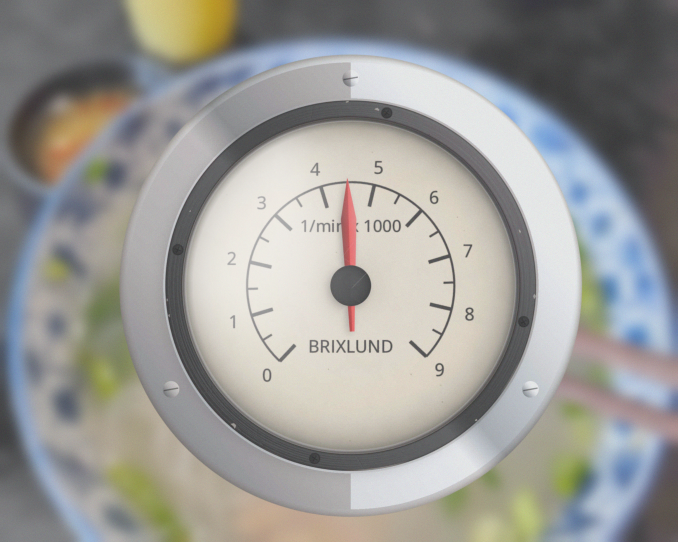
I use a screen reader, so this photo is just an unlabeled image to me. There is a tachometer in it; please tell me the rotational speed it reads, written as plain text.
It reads 4500 rpm
